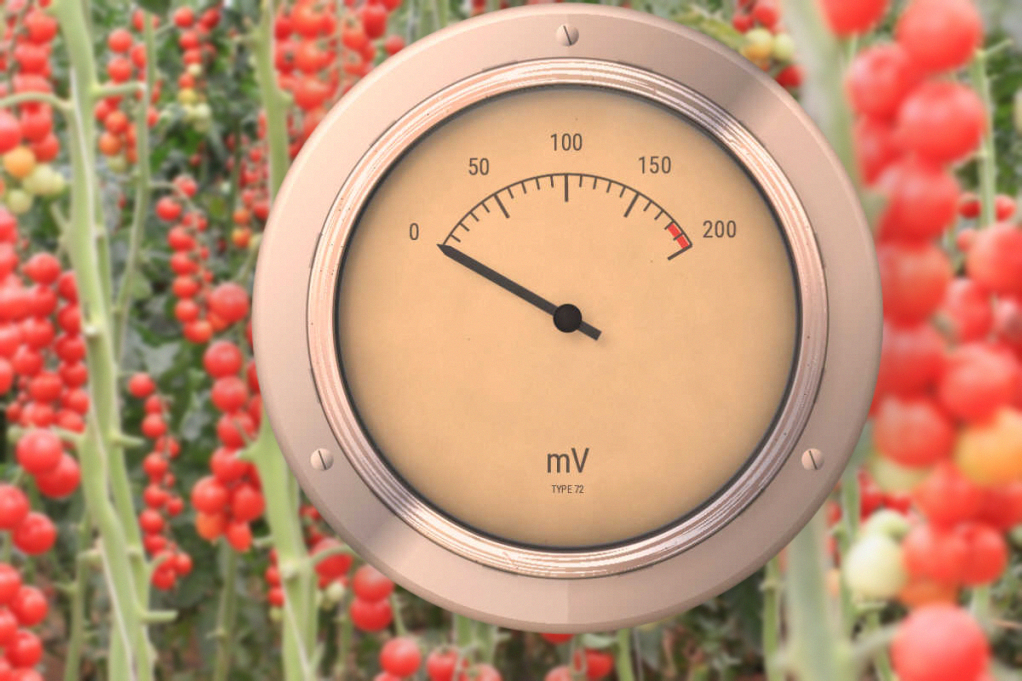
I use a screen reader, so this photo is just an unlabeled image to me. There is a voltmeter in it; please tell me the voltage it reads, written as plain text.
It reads 0 mV
